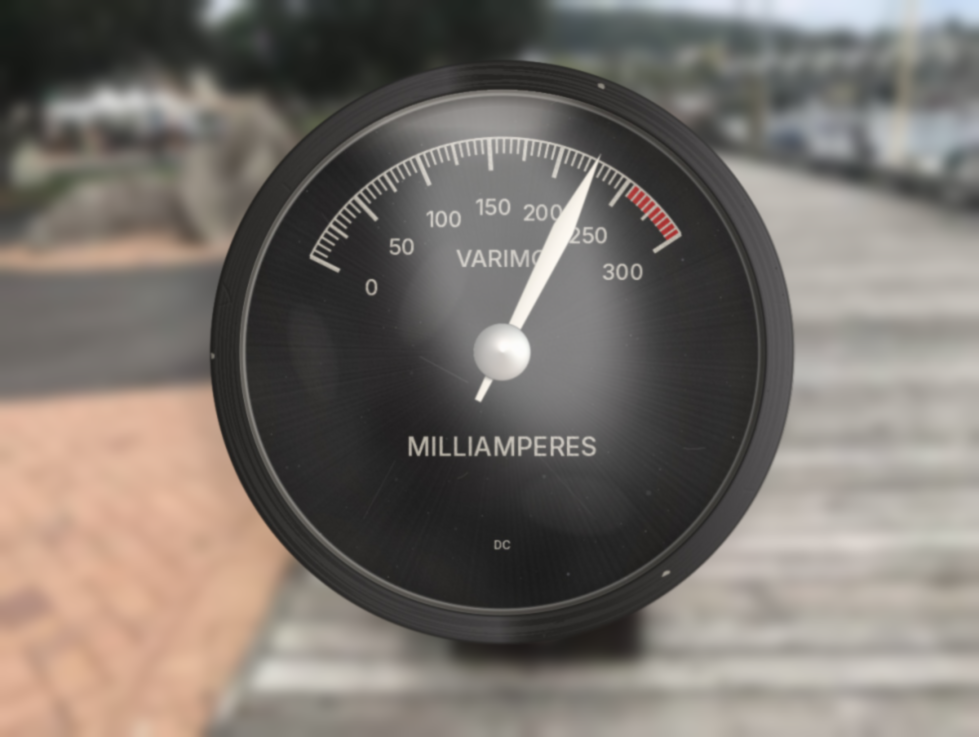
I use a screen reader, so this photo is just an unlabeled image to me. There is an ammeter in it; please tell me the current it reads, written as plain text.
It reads 225 mA
